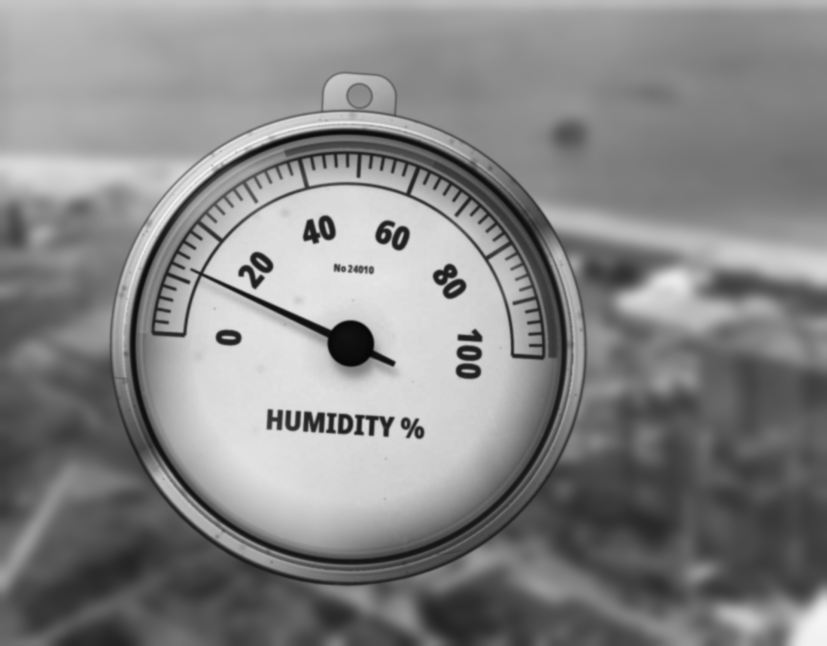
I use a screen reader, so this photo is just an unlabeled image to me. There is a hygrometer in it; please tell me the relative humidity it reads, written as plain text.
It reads 12 %
